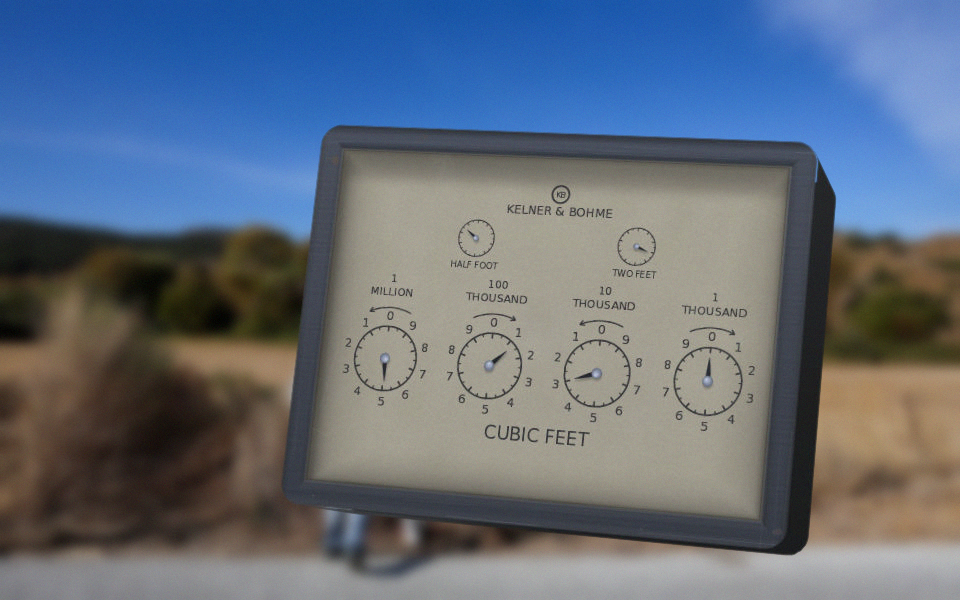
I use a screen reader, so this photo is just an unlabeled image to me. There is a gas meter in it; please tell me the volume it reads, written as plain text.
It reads 513000 ft³
